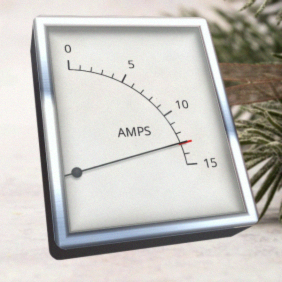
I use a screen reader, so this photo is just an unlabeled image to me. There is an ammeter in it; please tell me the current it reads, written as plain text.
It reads 13 A
